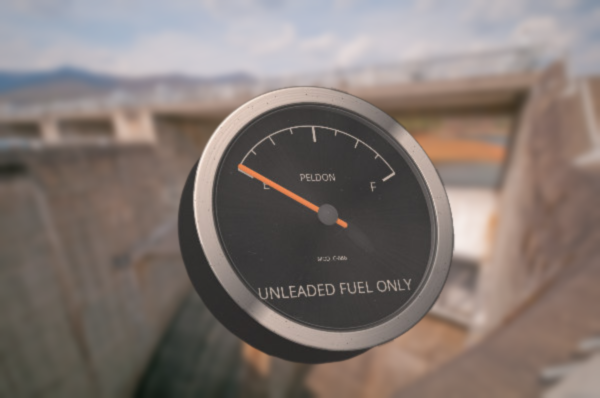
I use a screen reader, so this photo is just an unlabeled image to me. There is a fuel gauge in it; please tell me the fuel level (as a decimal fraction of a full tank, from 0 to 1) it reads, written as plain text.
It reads 0
